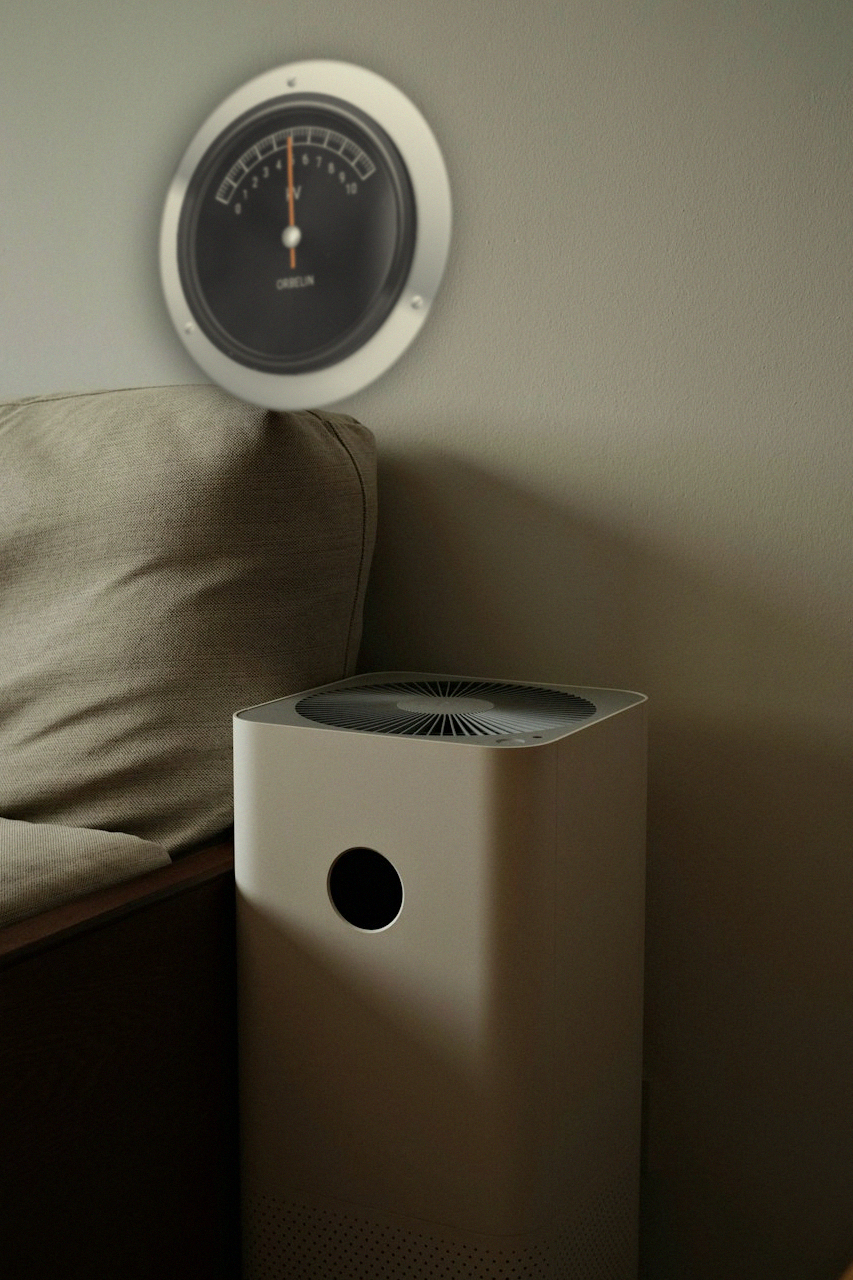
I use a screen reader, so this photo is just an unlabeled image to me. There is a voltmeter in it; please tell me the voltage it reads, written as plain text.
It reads 5 kV
